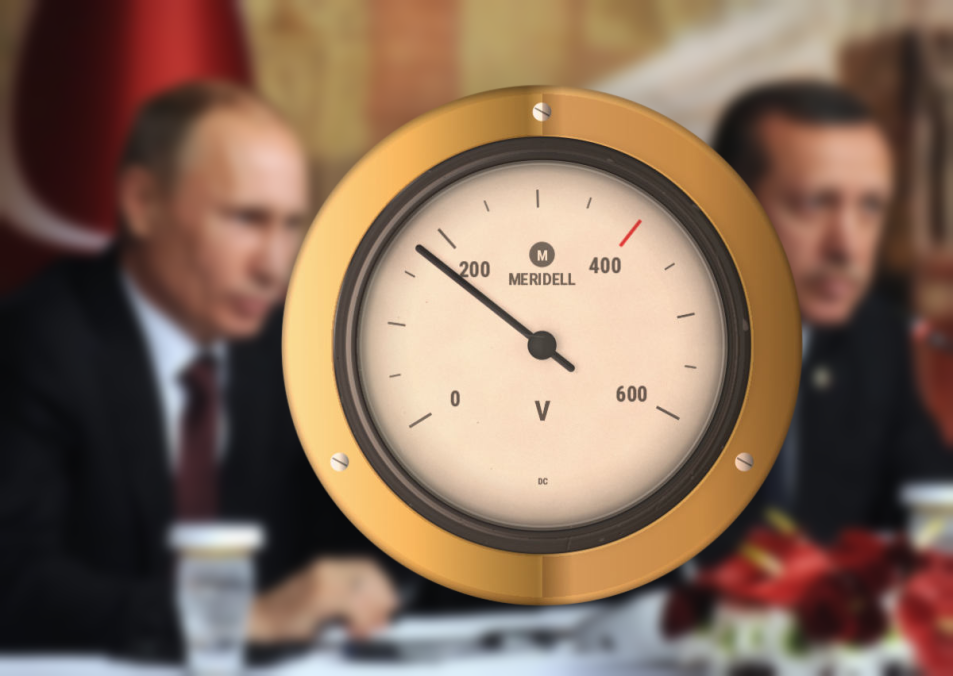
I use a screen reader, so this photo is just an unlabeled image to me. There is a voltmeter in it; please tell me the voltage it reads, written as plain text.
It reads 175 V
